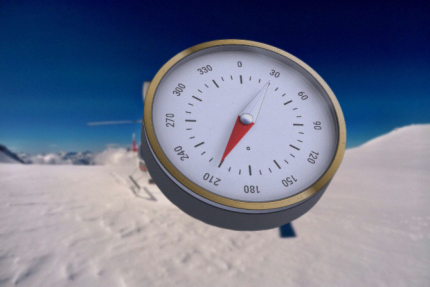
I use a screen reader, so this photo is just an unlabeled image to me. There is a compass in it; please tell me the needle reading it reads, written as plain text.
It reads 210 °
